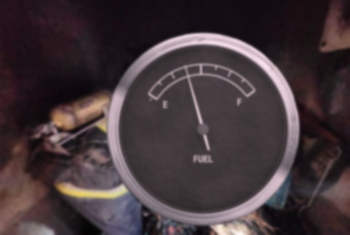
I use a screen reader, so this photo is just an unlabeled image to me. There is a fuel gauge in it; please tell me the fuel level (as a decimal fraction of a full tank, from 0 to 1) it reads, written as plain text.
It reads 0.375
